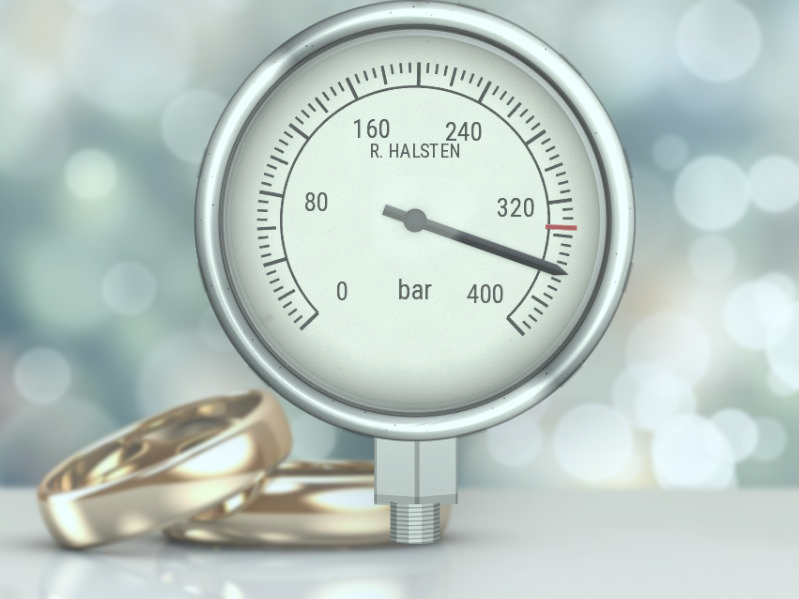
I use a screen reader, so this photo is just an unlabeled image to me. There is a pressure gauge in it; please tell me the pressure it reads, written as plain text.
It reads 360 bar
